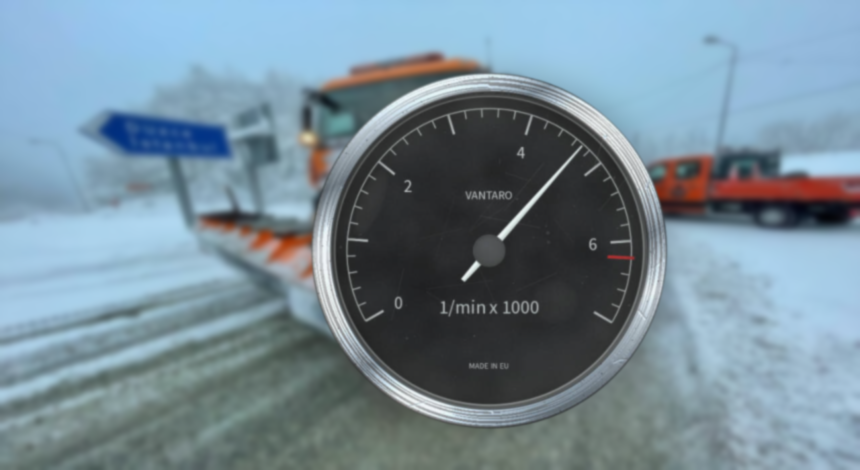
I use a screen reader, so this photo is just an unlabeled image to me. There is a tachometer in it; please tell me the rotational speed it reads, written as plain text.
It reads 4700 rpm
